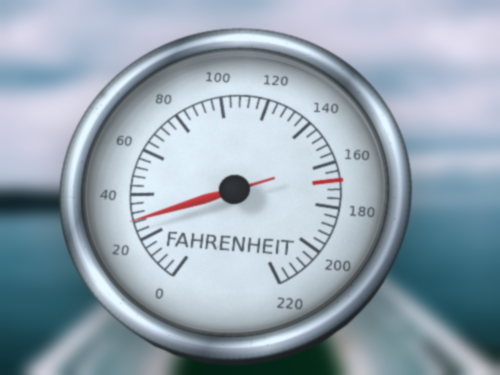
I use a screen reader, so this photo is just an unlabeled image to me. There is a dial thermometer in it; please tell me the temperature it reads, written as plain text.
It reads 28 °F
